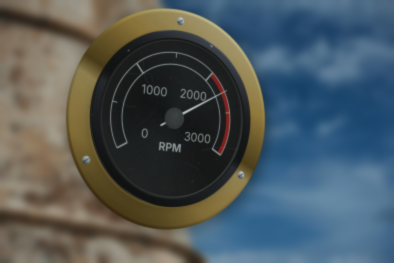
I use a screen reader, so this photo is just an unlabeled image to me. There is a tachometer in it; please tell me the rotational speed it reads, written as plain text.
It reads 2250 rpm
